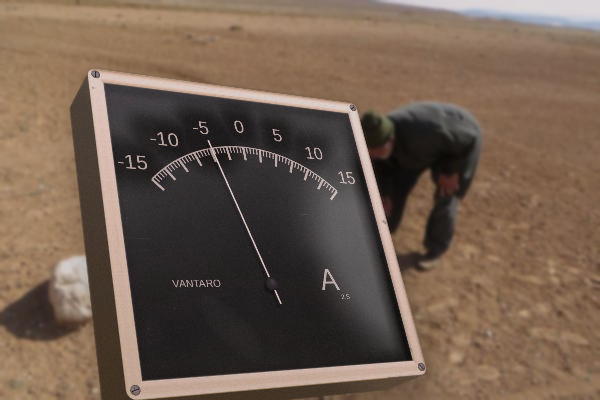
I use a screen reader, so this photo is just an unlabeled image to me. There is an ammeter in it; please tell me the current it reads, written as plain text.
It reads -5 A
